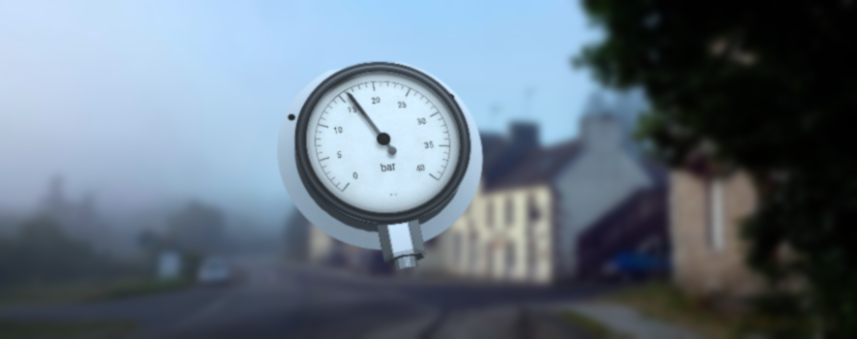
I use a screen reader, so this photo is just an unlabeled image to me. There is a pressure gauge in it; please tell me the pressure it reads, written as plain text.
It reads 16 bar
